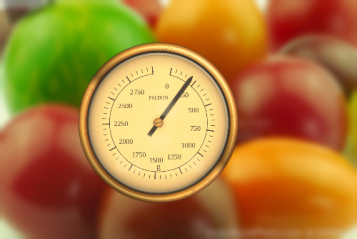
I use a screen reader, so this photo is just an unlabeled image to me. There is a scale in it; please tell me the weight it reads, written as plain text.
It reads 200 g
